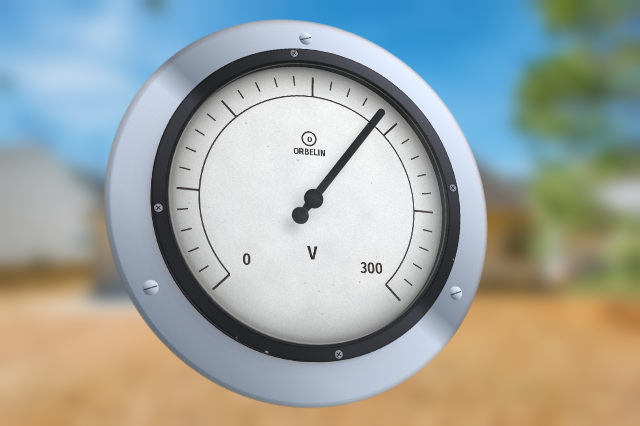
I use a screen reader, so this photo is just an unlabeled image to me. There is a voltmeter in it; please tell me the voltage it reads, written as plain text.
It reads 190 V
